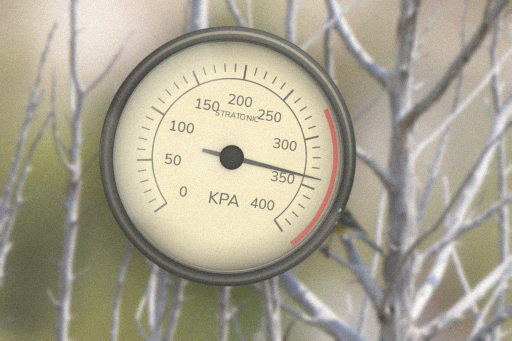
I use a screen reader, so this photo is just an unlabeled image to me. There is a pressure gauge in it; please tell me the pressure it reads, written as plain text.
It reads 340 kPa
